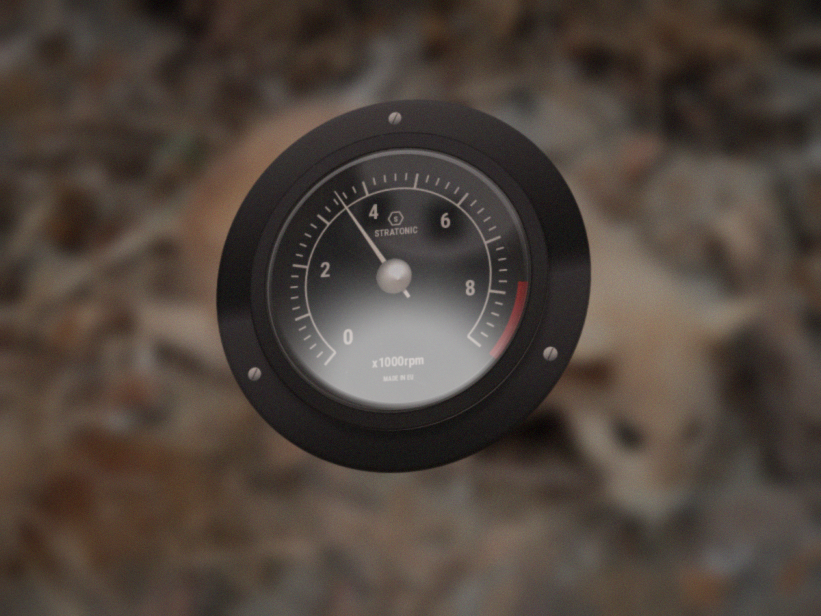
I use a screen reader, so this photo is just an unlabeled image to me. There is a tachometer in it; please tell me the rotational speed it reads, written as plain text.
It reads 3500 rpm
